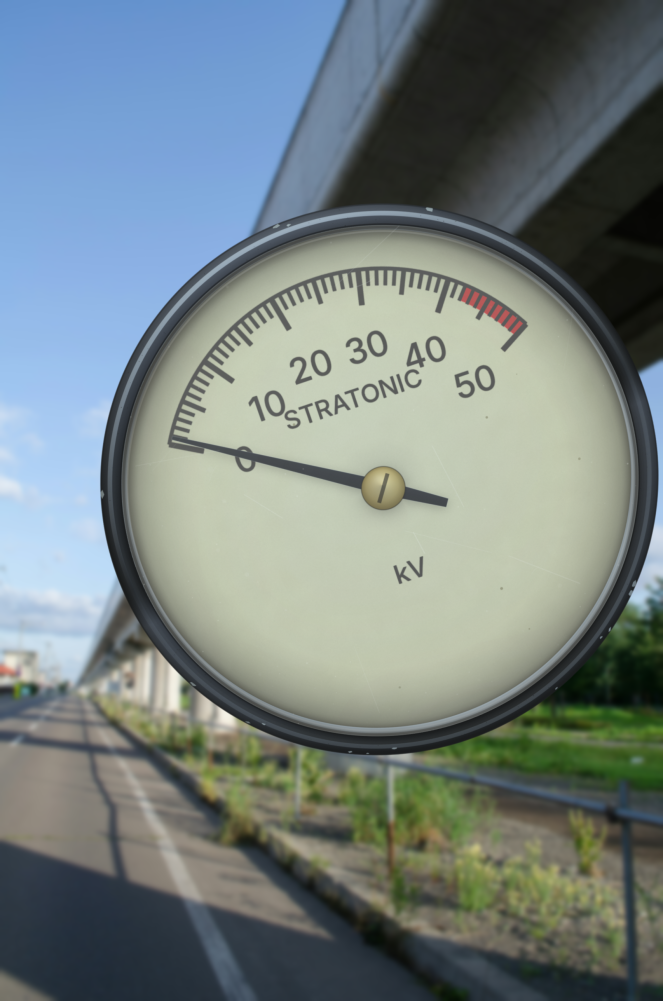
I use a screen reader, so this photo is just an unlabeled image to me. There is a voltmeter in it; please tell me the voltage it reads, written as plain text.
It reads 1 kV
